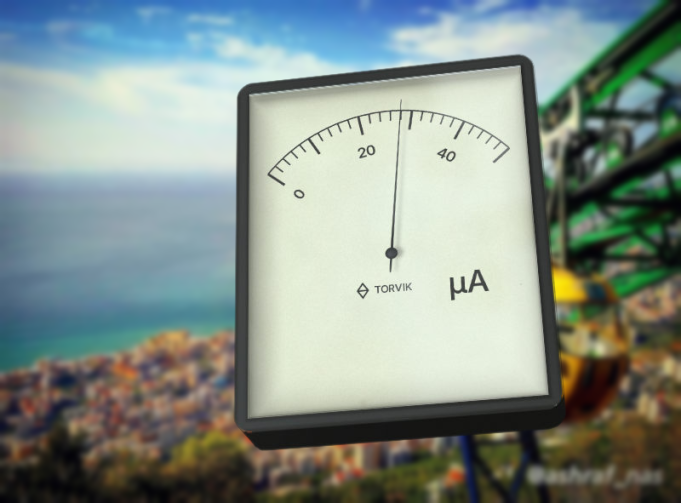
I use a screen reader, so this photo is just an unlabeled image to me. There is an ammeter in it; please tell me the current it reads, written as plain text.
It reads 28 µA
